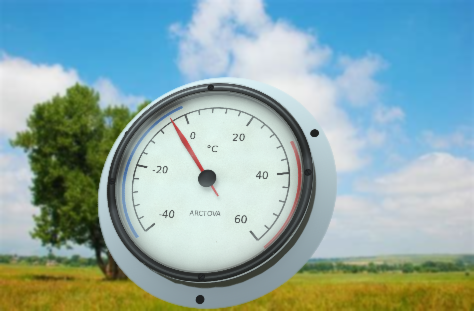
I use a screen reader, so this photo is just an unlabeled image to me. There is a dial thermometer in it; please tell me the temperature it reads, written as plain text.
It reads -4 °C
